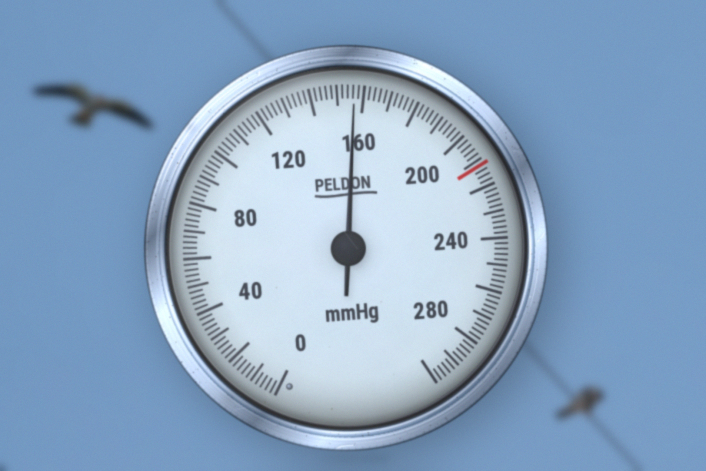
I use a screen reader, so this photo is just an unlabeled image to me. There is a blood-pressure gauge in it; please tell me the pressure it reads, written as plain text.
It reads 156 mmHg
